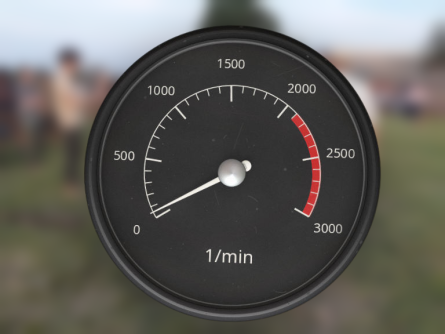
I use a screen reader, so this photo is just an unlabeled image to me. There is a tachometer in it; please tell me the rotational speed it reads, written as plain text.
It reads 50 rpm
